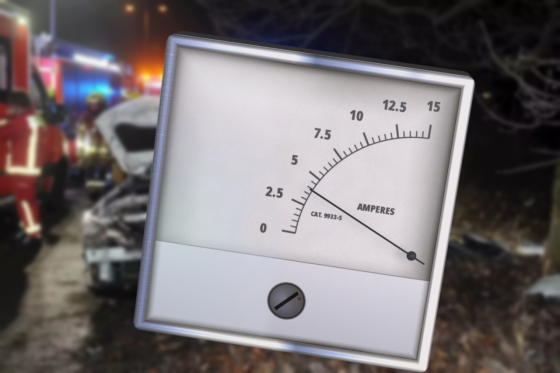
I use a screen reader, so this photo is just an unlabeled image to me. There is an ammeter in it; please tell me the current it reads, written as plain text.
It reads 4 A
